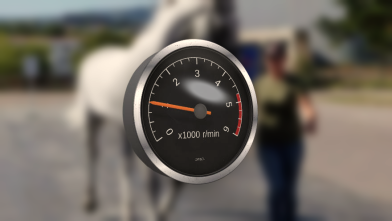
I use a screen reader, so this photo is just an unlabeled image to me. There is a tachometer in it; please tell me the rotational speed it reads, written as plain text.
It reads 1000 rpm
